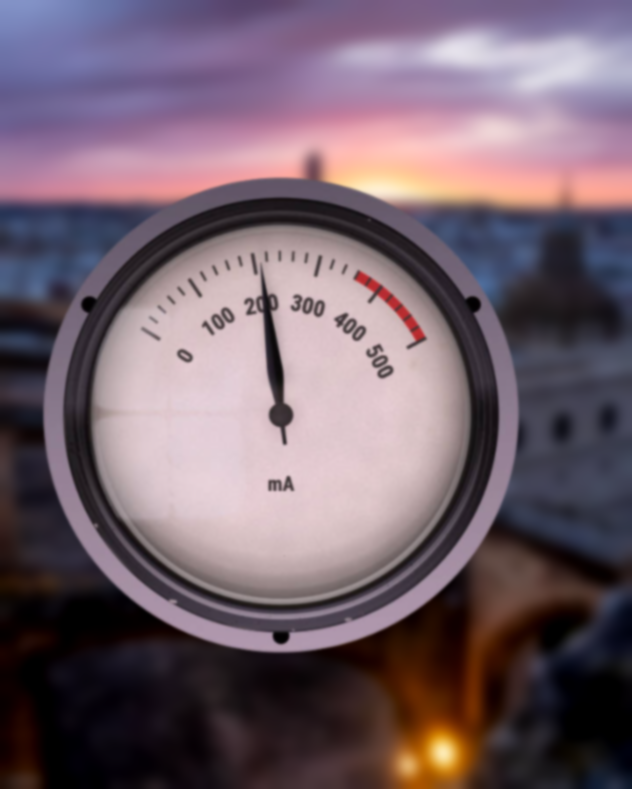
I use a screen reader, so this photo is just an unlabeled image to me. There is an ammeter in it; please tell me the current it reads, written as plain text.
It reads 210 mA
